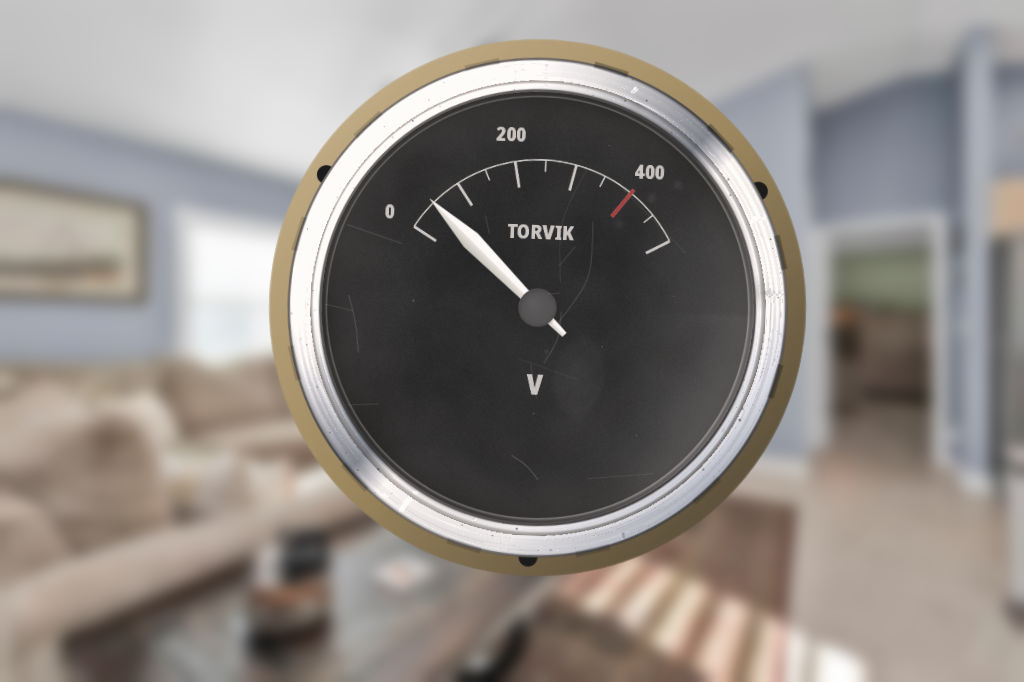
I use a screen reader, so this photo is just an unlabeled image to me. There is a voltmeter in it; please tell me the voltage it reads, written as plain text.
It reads 50 V
